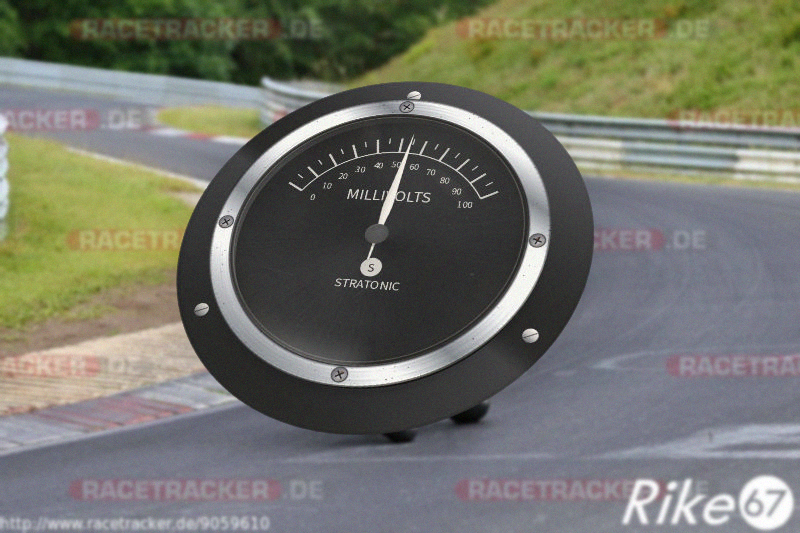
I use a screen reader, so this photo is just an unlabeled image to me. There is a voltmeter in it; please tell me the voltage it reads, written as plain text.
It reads 55 mV
